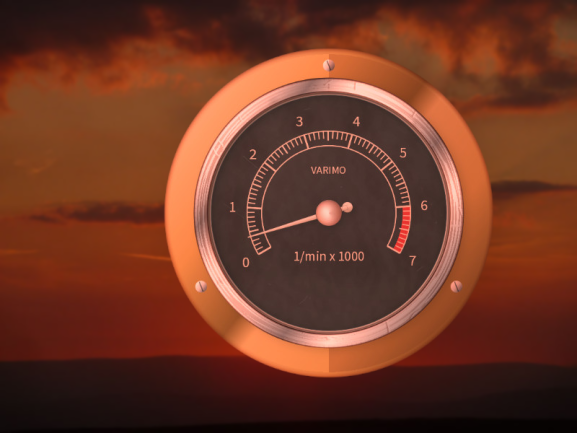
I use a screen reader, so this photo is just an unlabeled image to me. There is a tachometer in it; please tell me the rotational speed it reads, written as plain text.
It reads 400 rpm
